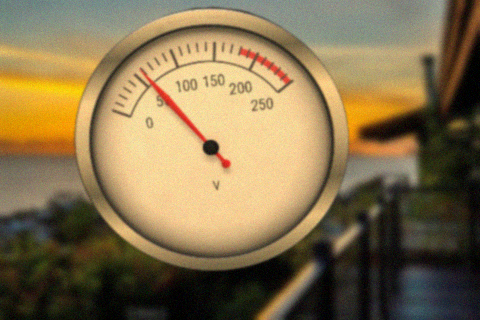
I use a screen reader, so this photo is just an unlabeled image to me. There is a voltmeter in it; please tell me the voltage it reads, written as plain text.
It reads 60 V
